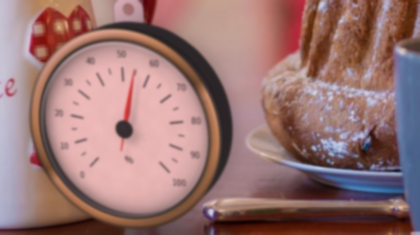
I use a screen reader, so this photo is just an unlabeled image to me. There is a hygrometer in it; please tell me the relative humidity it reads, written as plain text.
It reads 55 %
